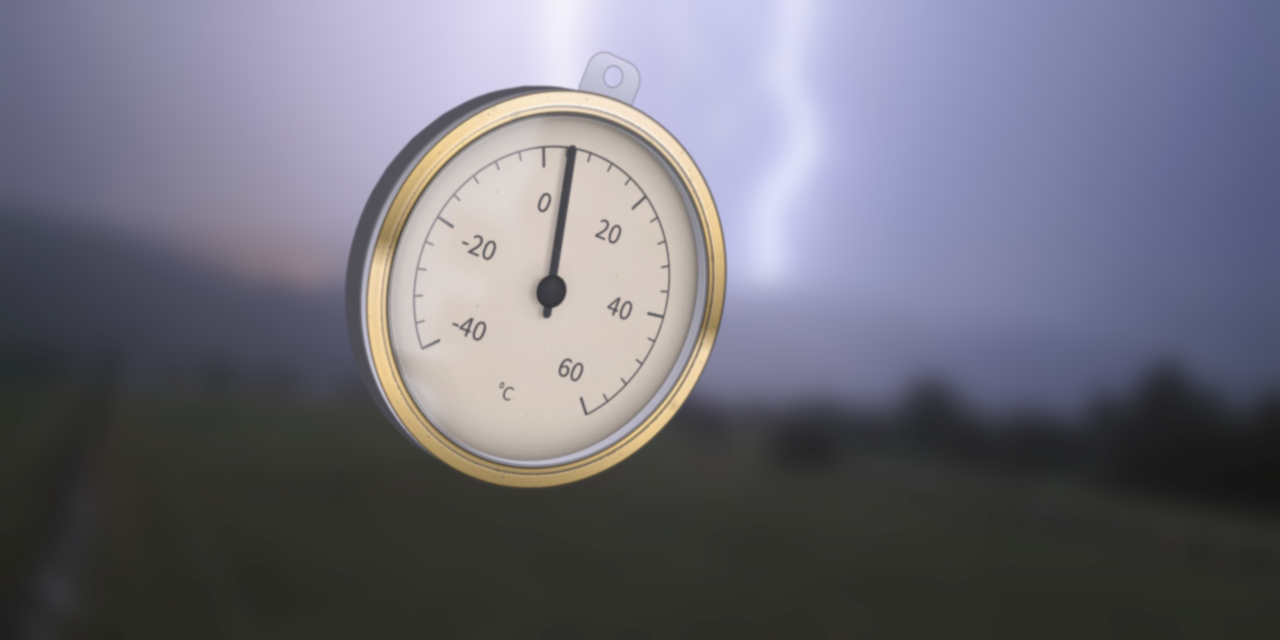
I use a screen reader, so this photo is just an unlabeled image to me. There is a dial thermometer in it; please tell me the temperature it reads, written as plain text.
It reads 4 °C
